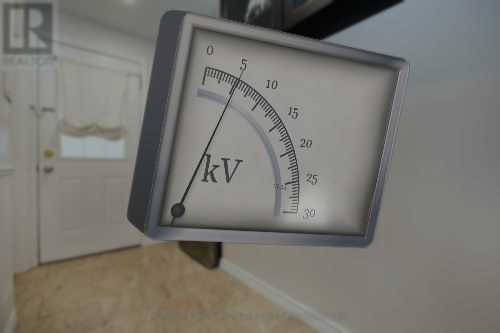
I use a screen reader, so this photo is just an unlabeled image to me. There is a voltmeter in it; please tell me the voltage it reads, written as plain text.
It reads 5 kV
